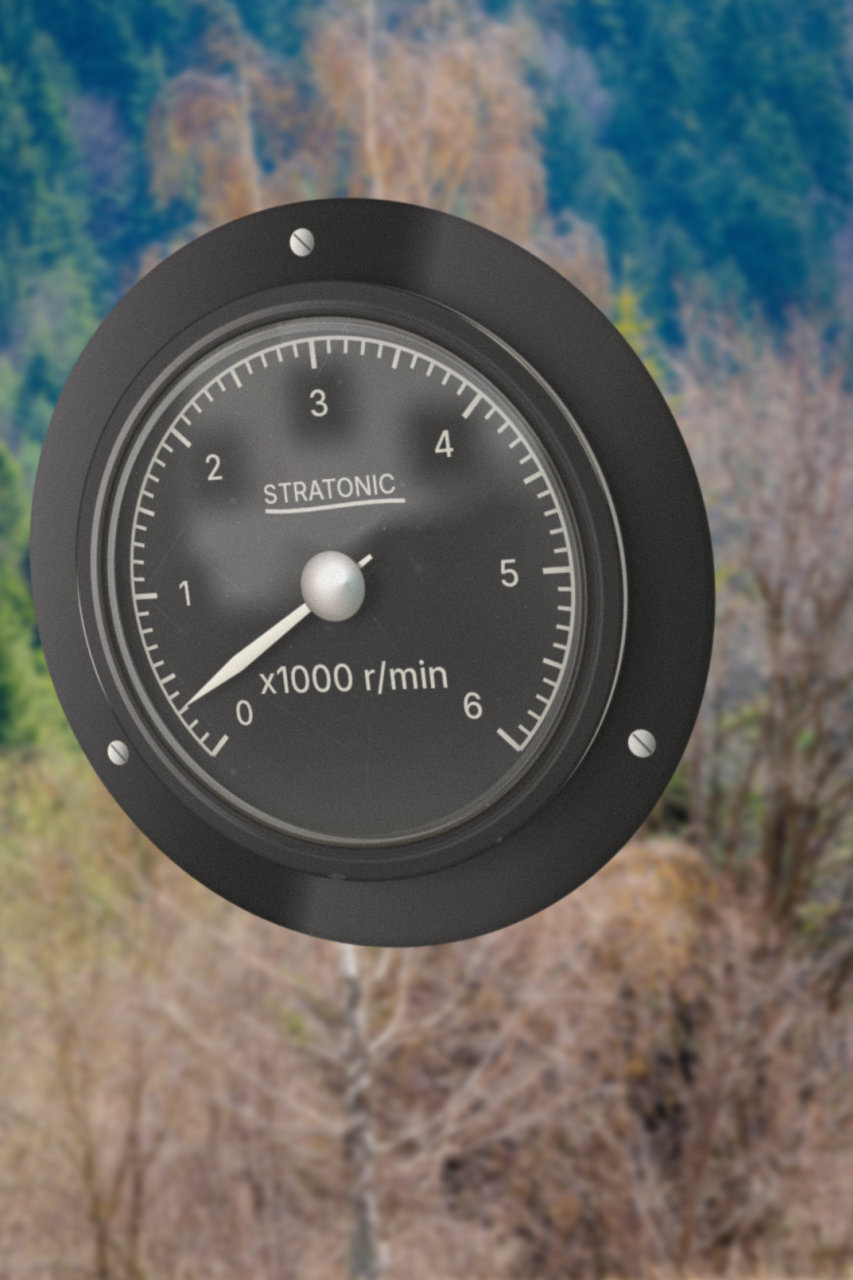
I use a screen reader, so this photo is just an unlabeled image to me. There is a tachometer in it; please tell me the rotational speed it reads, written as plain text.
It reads 300 rpm
